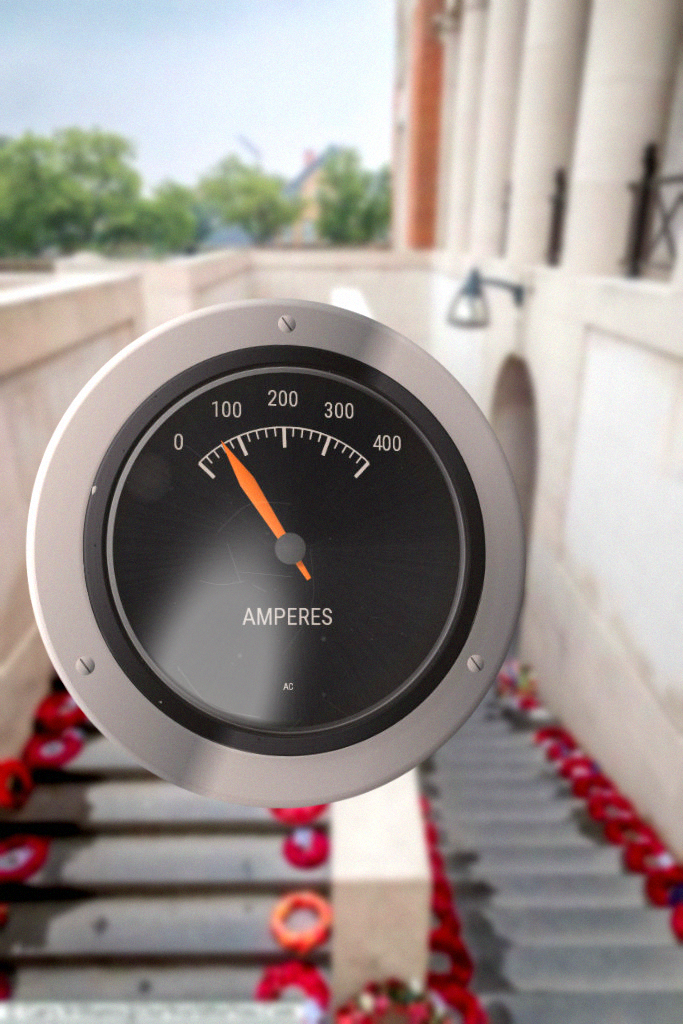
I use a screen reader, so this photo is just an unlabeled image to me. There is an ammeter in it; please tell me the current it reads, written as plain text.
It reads 60 A
